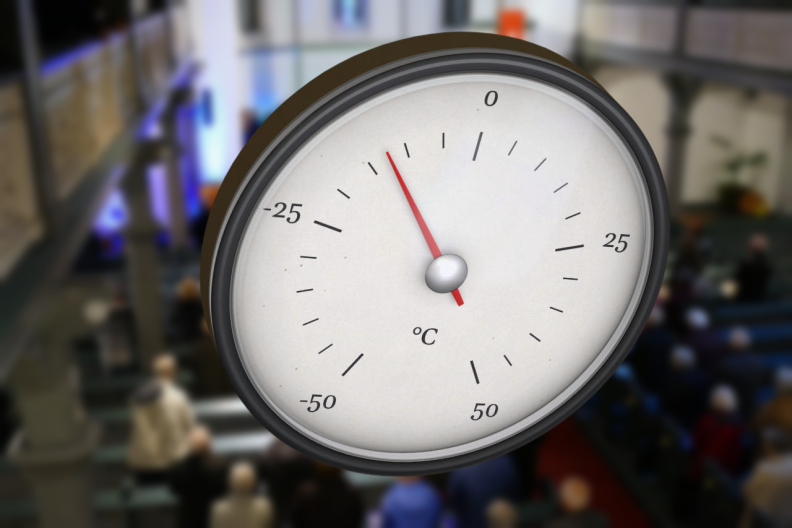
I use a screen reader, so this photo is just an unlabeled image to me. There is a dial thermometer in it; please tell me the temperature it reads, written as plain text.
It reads -12.5 °C
